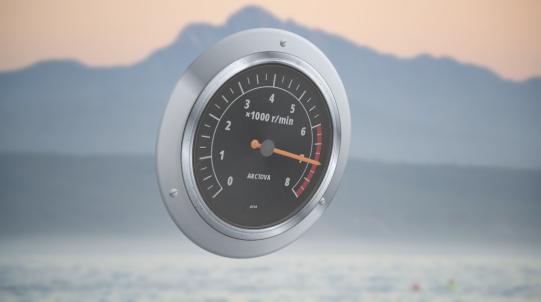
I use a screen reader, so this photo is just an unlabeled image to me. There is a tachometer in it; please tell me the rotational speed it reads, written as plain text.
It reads 7000 rpm
